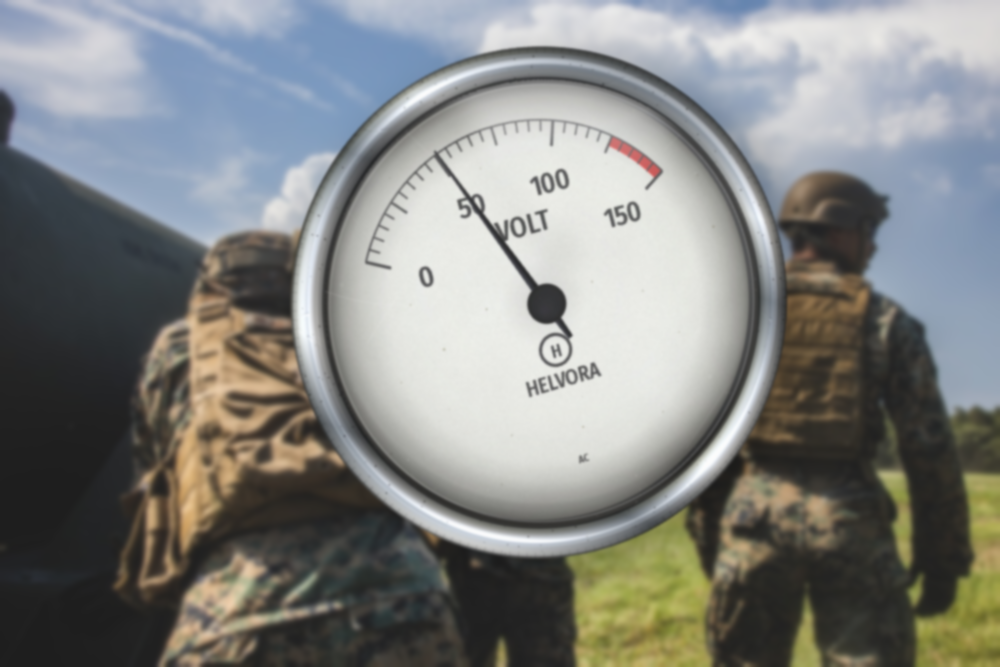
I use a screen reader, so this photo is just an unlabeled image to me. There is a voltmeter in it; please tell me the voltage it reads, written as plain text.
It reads 50 V
